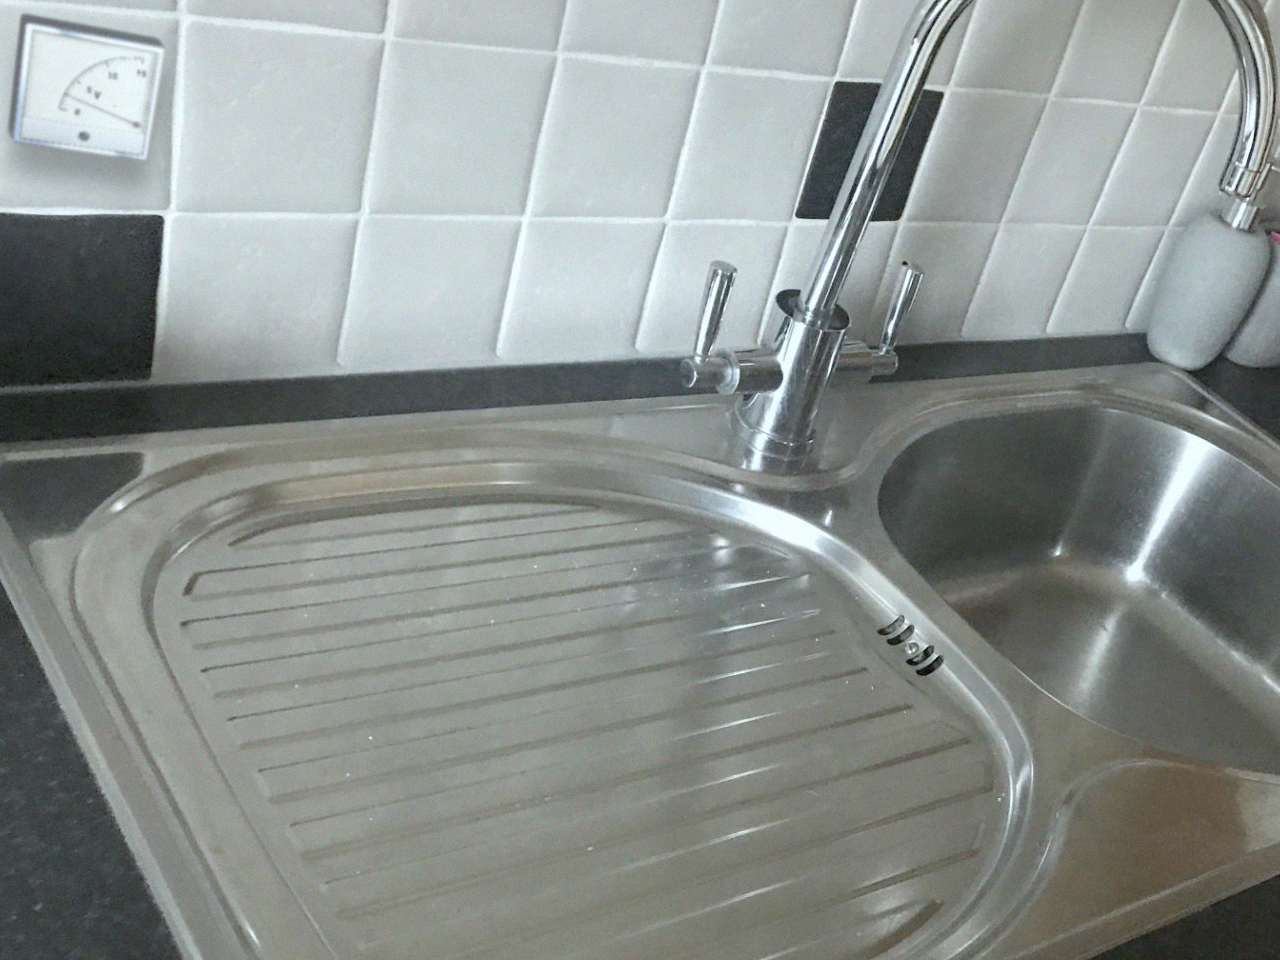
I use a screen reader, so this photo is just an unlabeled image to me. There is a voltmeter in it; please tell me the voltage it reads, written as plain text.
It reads 2.5 V
